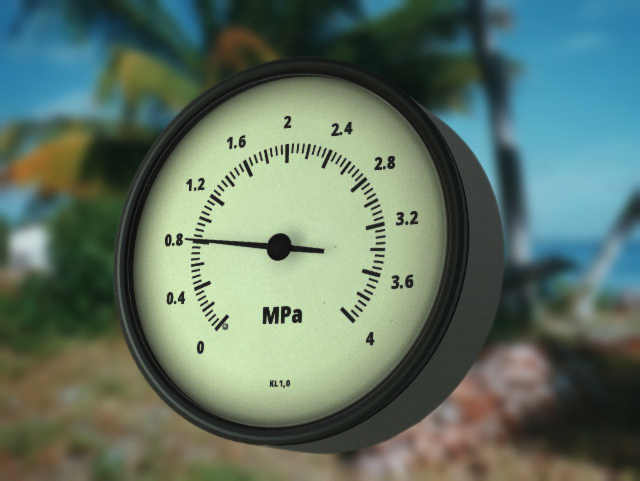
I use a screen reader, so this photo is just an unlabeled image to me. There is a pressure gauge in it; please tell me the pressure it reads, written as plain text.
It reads 0.8 MPa
